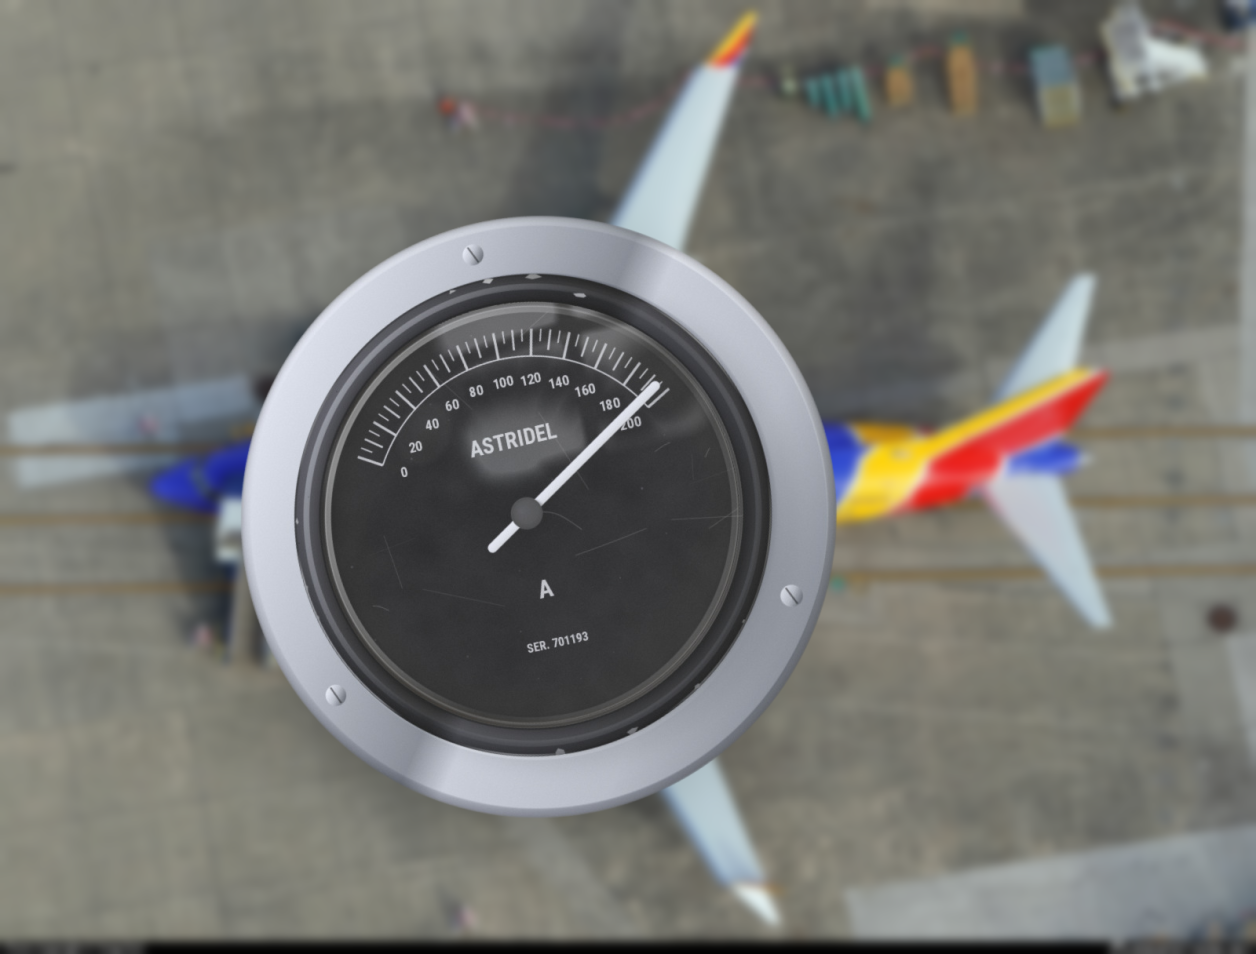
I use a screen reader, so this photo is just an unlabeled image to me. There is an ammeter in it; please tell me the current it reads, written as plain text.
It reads 195 A
